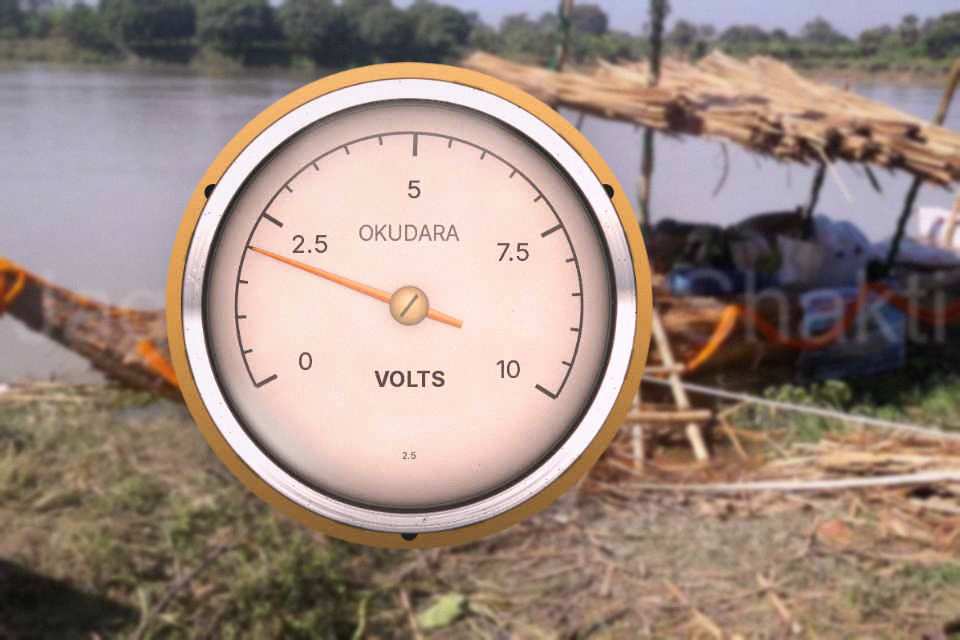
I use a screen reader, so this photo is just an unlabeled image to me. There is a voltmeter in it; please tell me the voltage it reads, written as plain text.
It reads 2 V
